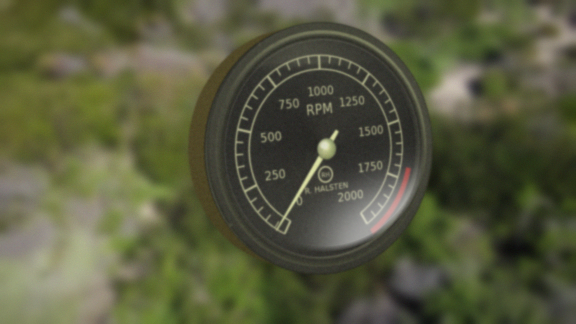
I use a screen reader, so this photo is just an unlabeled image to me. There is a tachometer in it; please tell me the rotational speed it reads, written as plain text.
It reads 50 rpm
